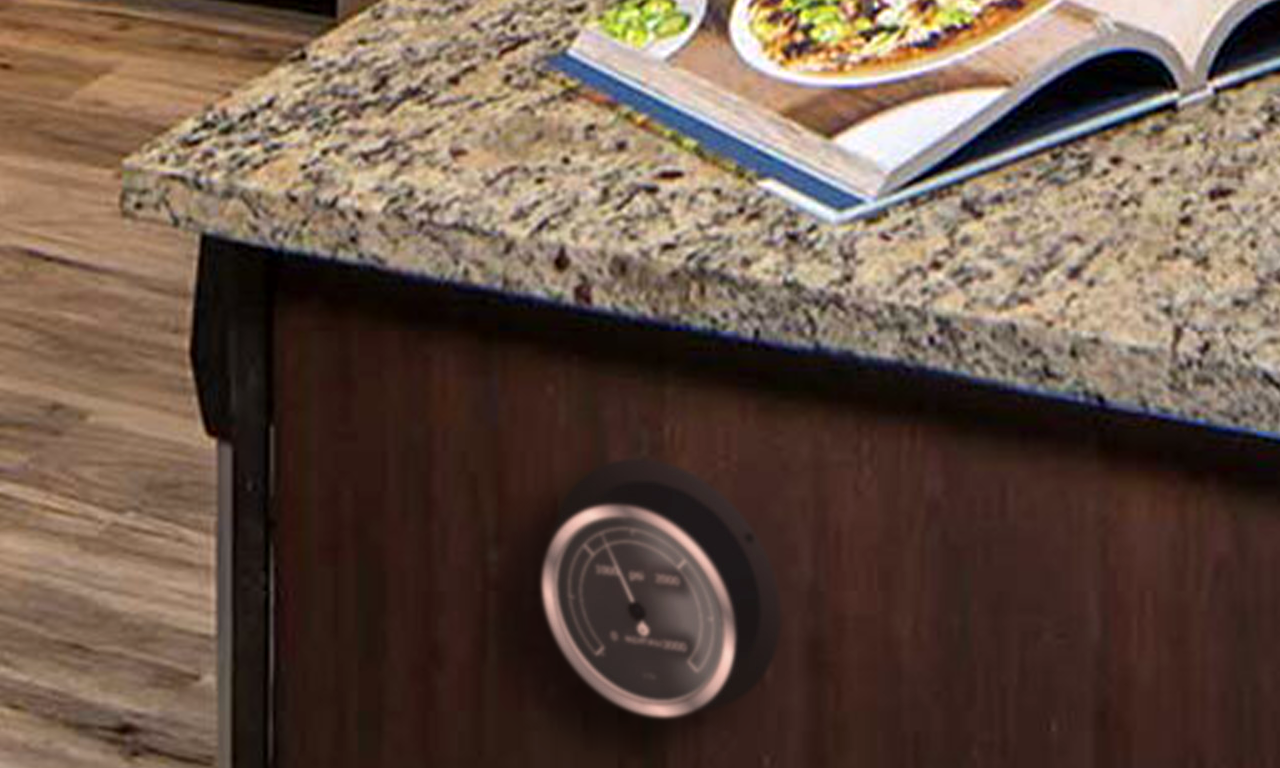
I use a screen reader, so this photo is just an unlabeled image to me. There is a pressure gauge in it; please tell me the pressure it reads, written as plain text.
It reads 1250 psi
